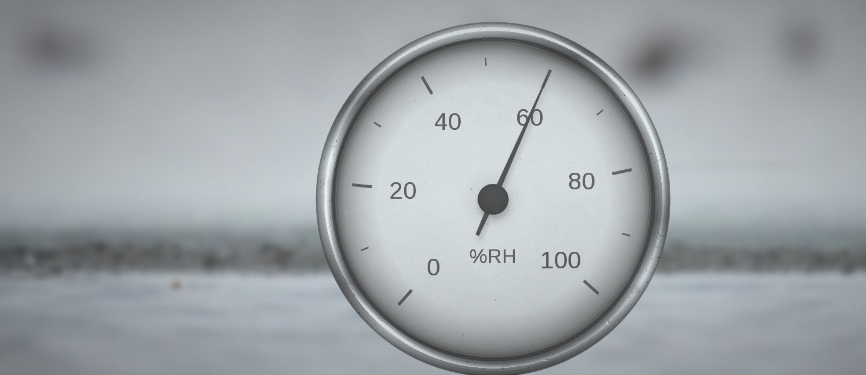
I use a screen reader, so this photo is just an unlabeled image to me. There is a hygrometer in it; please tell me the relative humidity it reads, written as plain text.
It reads 60 %
